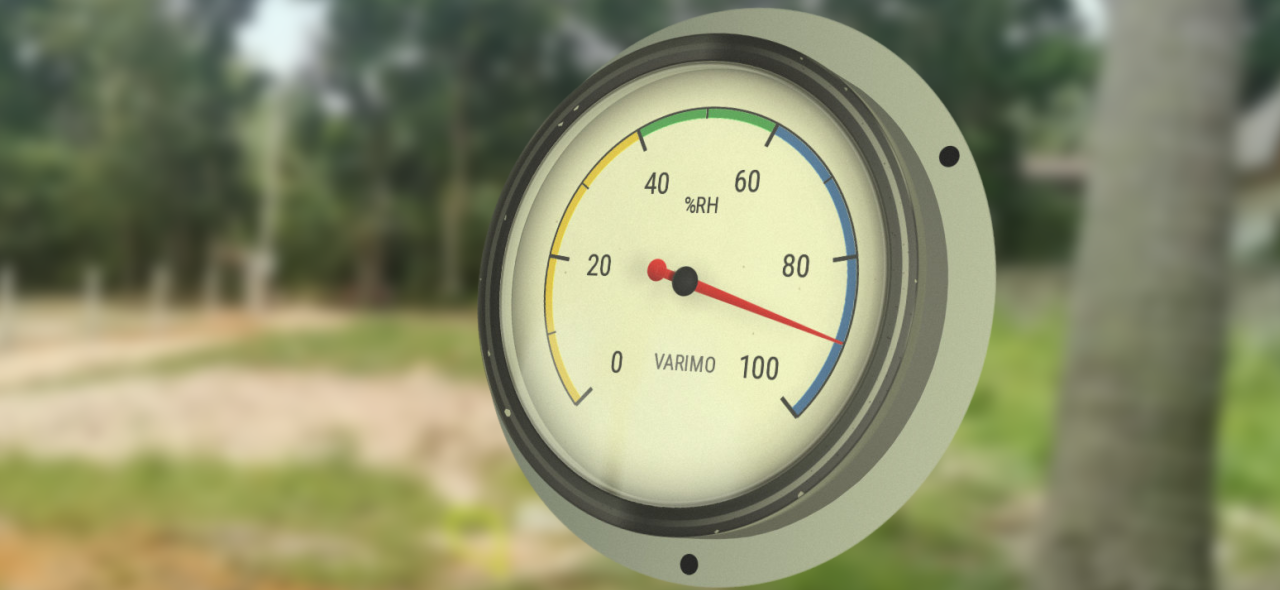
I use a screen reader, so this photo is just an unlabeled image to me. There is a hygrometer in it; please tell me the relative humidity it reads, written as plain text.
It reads 90 %
